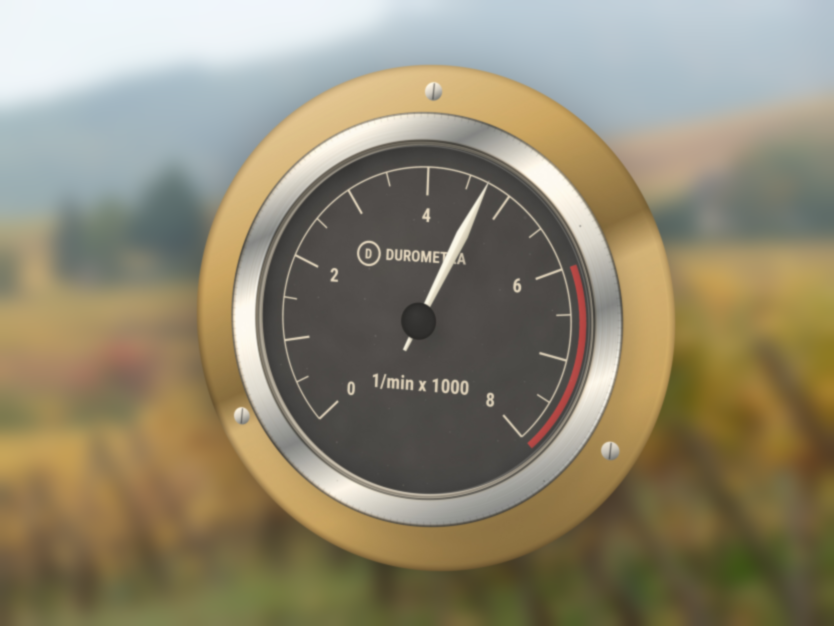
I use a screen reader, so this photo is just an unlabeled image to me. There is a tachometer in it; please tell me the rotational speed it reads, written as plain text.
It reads 4750 rpm
